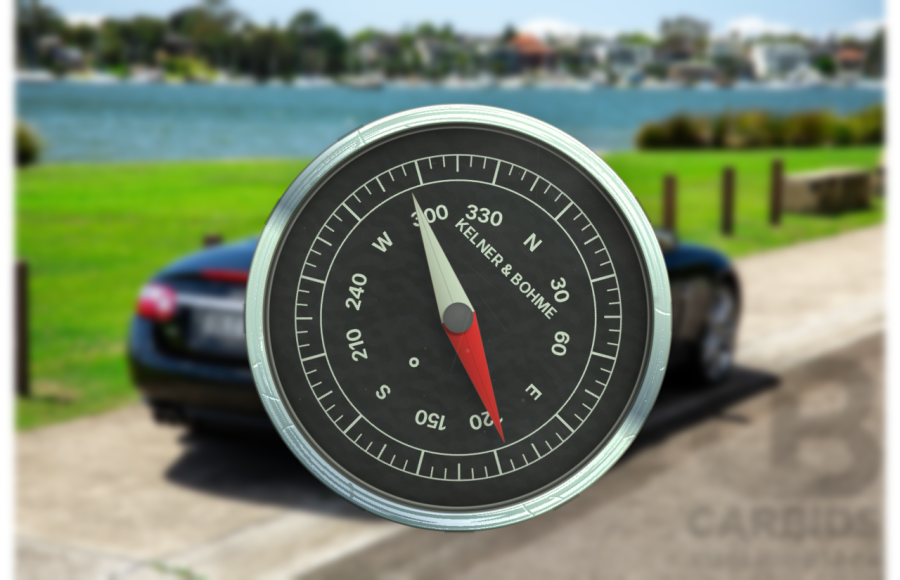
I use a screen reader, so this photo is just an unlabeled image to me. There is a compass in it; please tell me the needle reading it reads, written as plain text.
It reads 115 °
